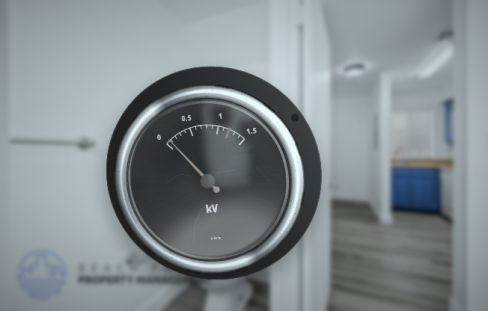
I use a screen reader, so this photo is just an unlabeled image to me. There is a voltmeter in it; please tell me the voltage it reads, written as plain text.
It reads 0.1 kV
